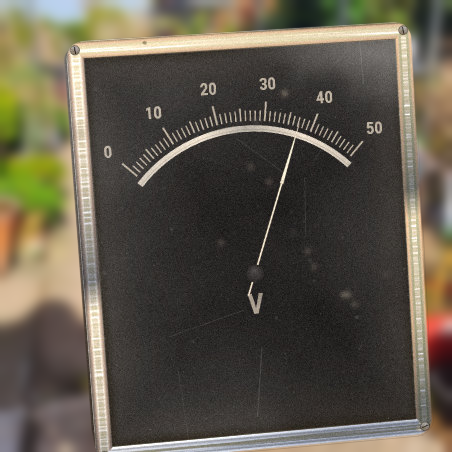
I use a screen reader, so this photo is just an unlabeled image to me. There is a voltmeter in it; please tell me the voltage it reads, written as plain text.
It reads 37 V
